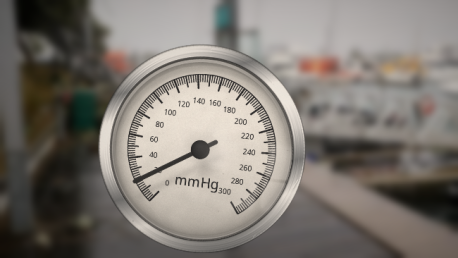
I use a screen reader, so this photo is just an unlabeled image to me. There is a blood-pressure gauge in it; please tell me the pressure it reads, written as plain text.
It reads 20 mmHg
